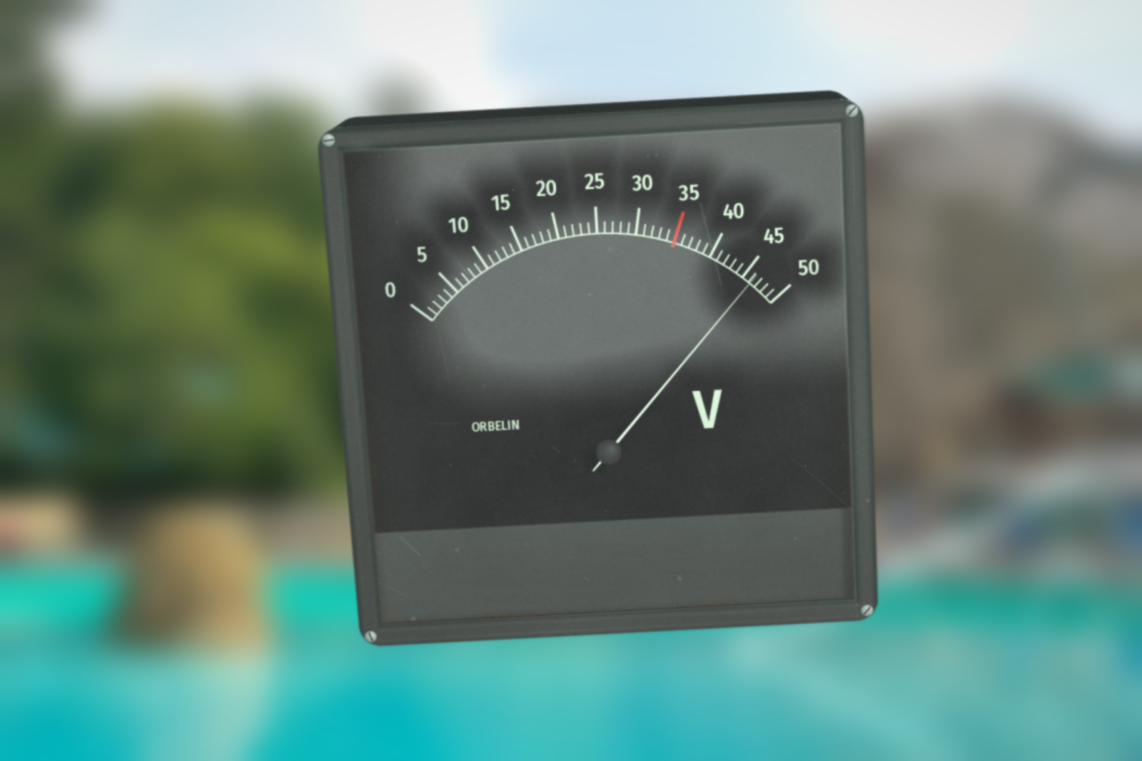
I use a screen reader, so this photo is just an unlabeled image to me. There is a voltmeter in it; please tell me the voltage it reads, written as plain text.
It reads 46 V
